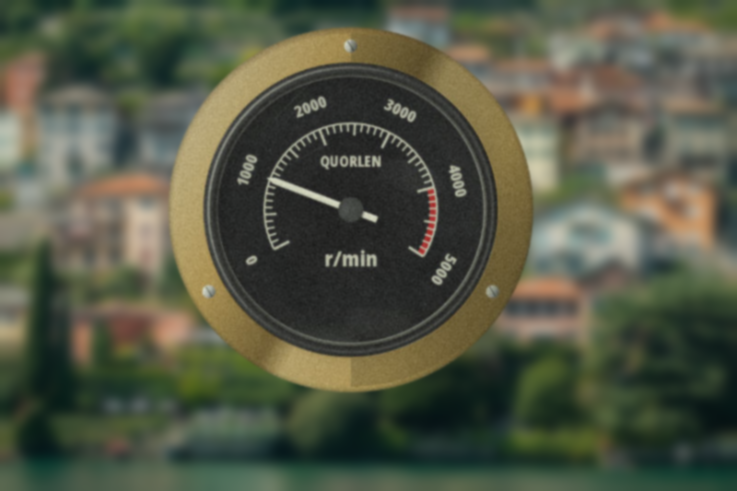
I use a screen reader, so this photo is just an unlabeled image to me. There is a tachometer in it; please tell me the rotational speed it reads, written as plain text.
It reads 1000 rpm
